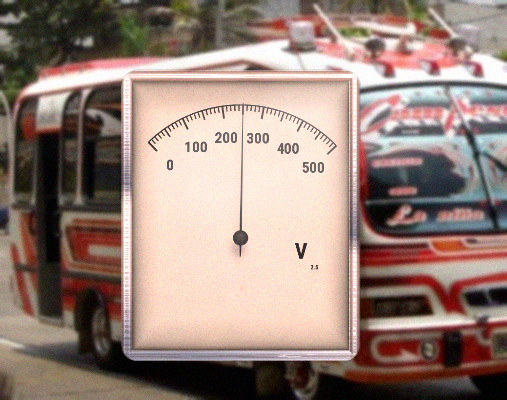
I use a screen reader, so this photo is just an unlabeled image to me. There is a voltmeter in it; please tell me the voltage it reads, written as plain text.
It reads 250 V
